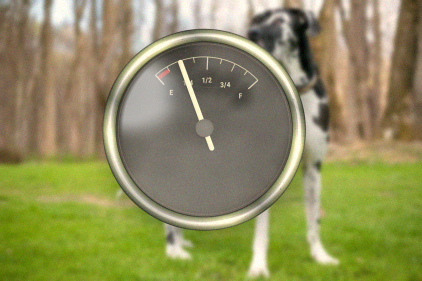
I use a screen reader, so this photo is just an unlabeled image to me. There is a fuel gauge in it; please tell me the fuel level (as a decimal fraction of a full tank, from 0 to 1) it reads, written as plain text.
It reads 0.25
